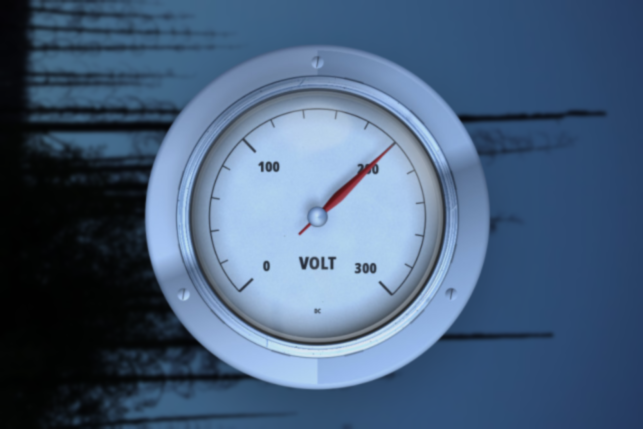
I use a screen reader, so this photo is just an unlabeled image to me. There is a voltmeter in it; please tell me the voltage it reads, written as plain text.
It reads 200 V
